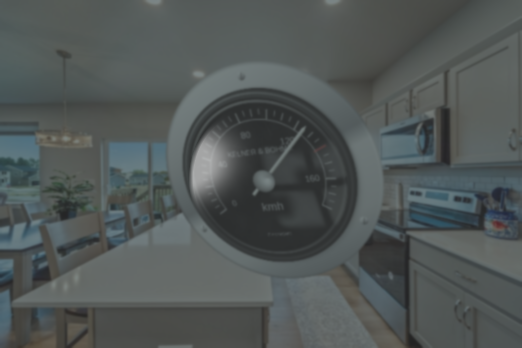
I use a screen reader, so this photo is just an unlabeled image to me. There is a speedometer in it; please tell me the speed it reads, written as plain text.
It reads 125 km/h
